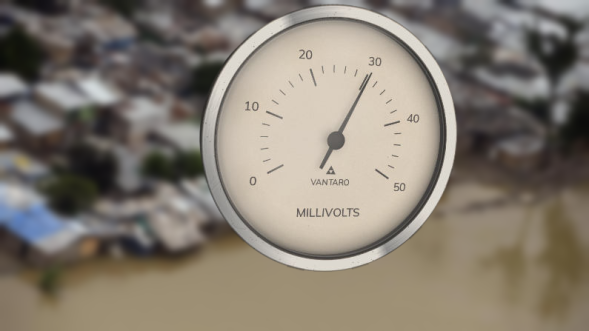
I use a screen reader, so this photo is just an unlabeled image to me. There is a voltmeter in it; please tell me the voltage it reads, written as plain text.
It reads 30 mV
